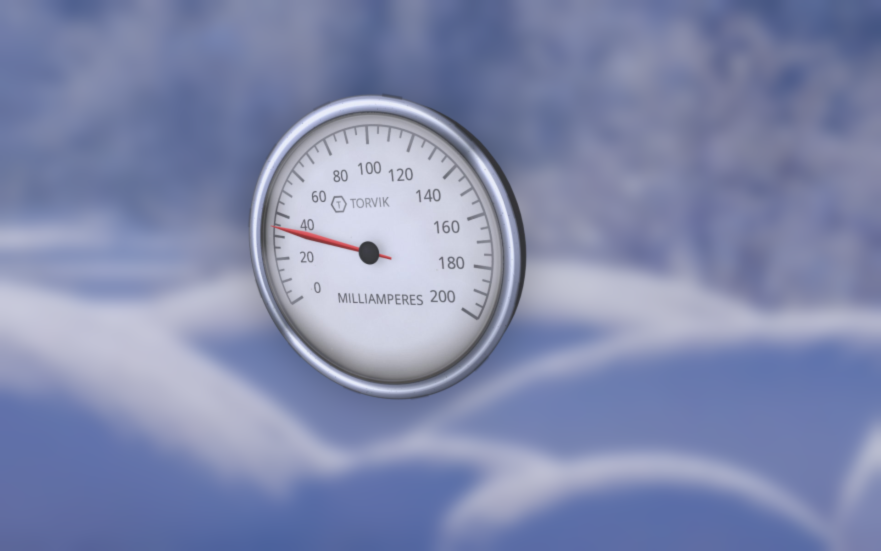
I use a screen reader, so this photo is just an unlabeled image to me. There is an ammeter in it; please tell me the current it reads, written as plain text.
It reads 35 mA
